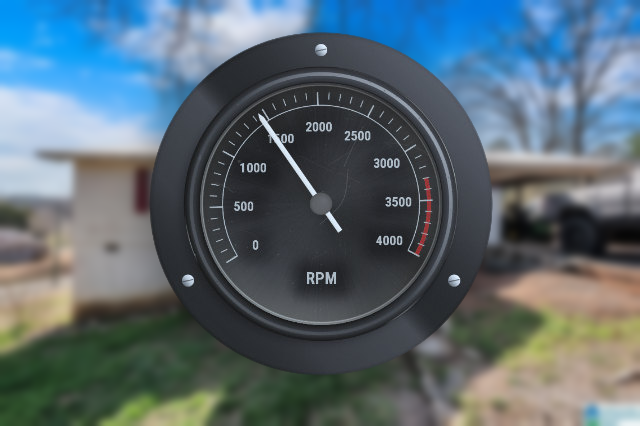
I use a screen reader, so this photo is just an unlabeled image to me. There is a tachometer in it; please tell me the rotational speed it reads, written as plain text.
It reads 1450 rpm
